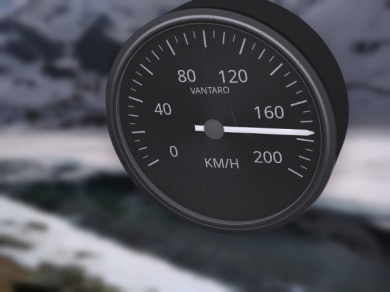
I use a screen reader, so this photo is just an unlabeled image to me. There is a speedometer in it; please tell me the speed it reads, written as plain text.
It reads 175 km/h
